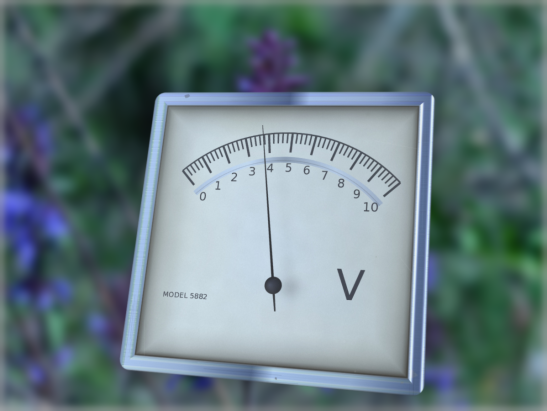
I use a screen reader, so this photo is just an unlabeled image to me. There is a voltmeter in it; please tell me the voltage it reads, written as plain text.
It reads 3.8 V
